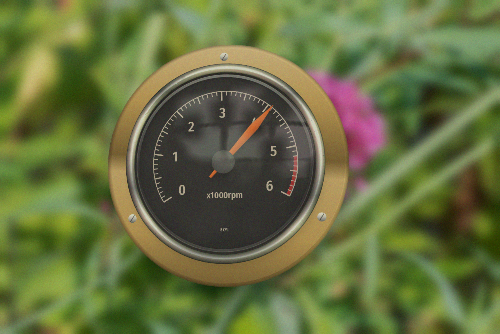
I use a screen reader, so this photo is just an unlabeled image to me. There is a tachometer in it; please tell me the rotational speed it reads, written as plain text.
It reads 4100 rpm
